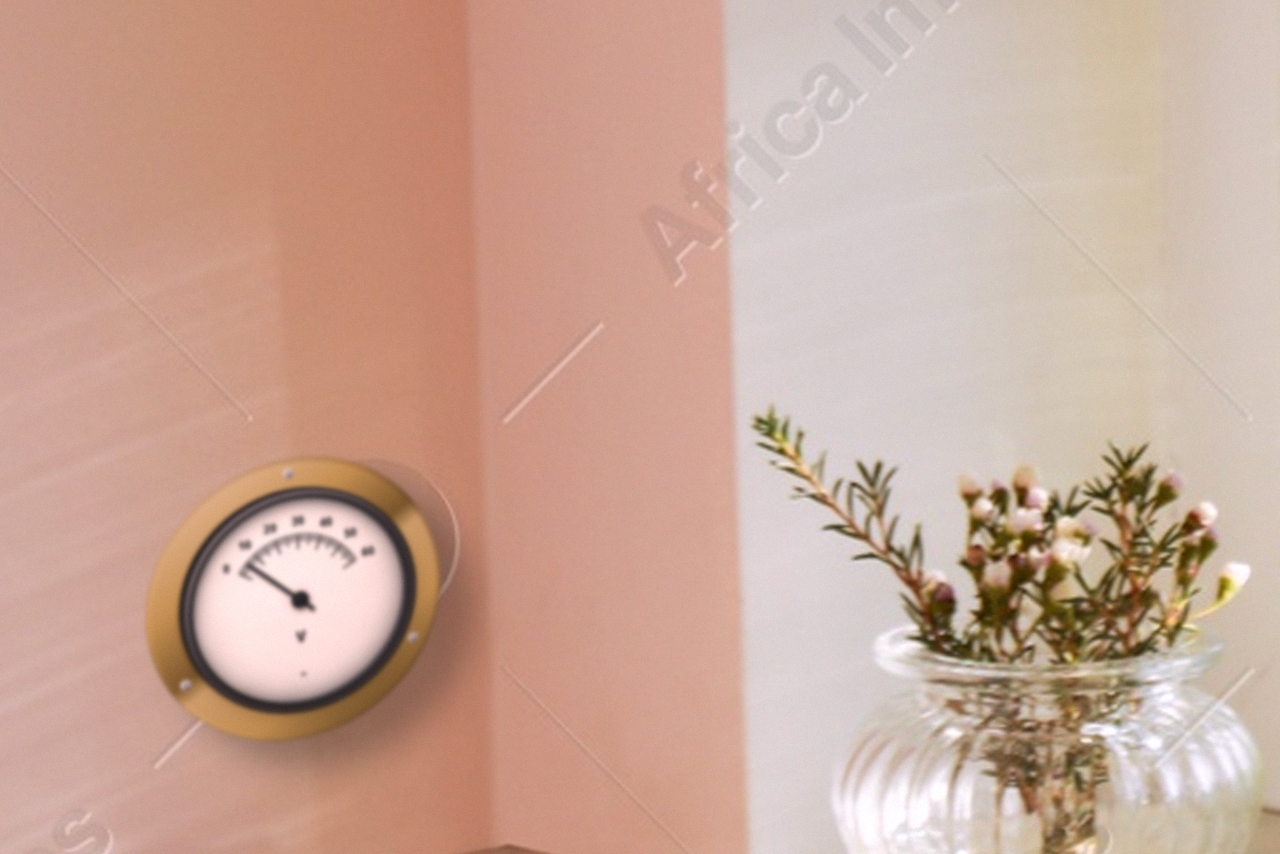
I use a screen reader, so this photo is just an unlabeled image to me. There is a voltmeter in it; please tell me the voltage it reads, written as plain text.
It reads 5 V
